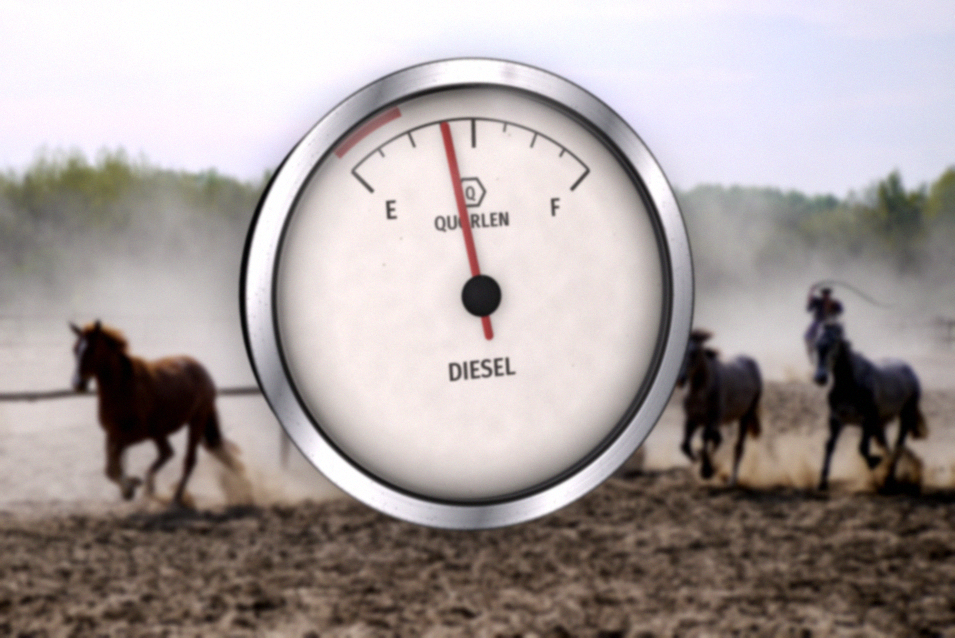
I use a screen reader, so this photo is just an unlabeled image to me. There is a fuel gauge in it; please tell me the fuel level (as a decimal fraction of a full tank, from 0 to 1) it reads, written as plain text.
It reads 0.375
